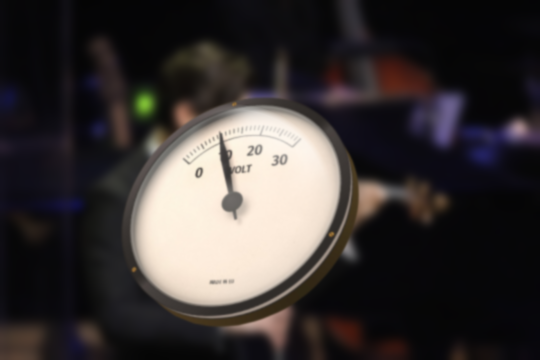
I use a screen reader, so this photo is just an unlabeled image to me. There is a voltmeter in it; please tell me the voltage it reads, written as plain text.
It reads 10 V
